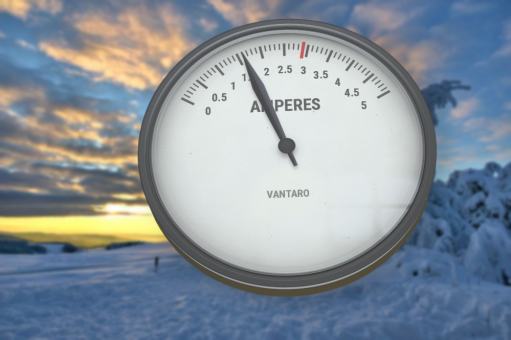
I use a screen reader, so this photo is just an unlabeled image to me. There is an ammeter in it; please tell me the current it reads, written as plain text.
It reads 1.6 A
